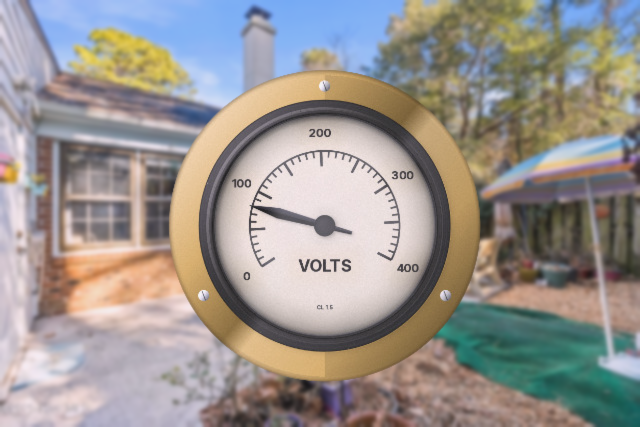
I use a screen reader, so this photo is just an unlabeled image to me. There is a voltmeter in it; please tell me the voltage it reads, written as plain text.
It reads 80 V
